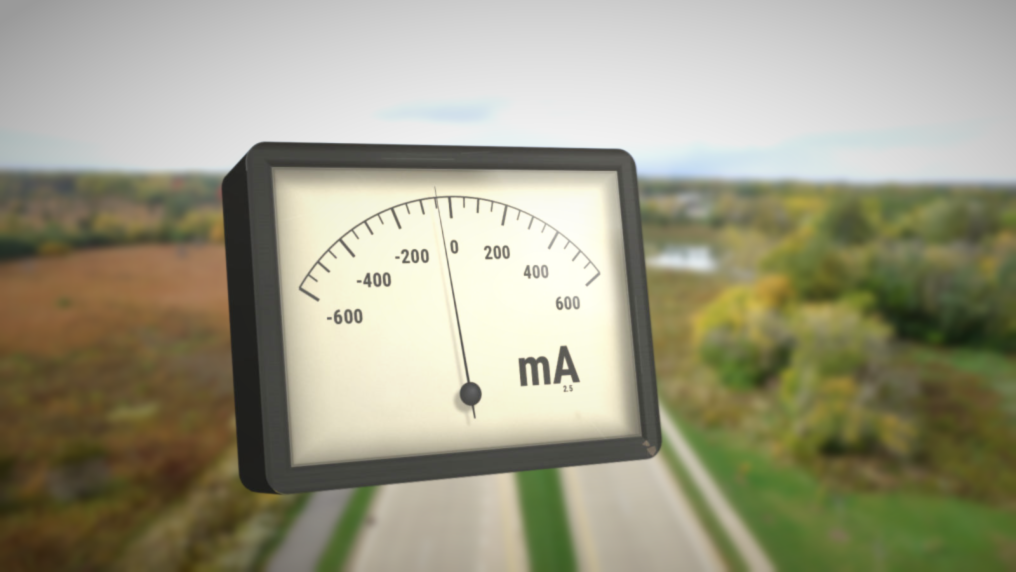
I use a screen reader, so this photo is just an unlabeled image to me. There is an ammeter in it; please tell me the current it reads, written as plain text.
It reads -50 mA
